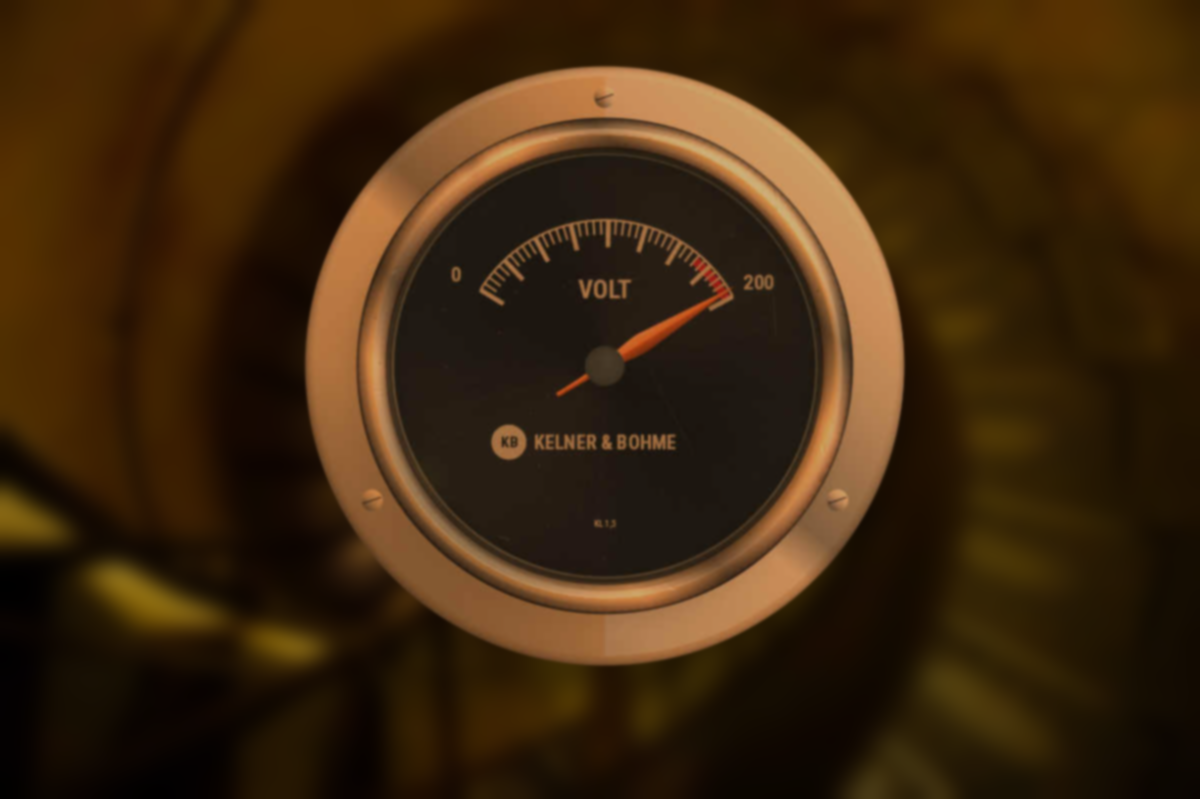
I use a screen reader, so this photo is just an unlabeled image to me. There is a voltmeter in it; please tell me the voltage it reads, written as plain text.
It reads 195 V
